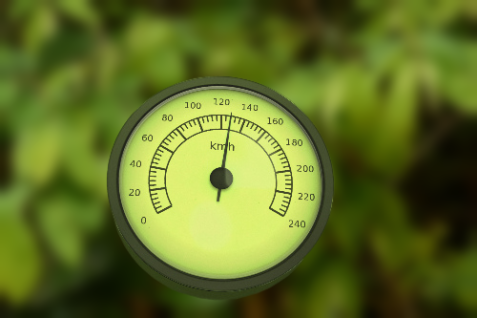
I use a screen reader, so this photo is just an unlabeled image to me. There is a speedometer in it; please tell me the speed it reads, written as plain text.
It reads 128 km/h
